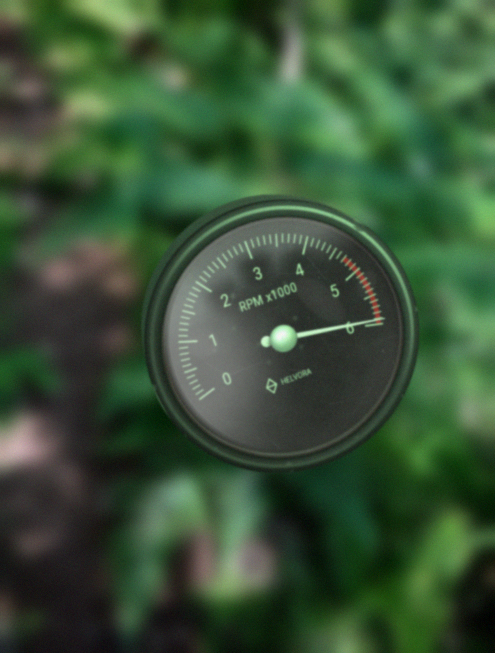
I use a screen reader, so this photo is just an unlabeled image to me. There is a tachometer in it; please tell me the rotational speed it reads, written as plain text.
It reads 5900 rpm
